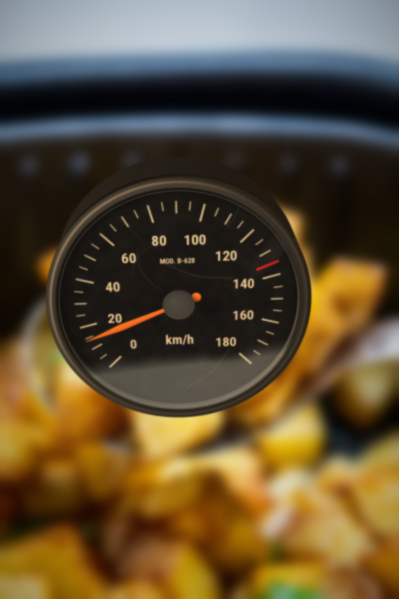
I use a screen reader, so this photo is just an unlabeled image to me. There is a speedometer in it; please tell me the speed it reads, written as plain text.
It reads 15 km/h
